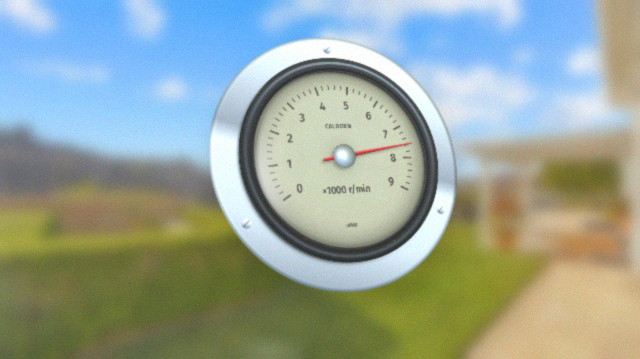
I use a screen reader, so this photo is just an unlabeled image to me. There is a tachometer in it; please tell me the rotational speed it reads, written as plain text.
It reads 7600 rpm
